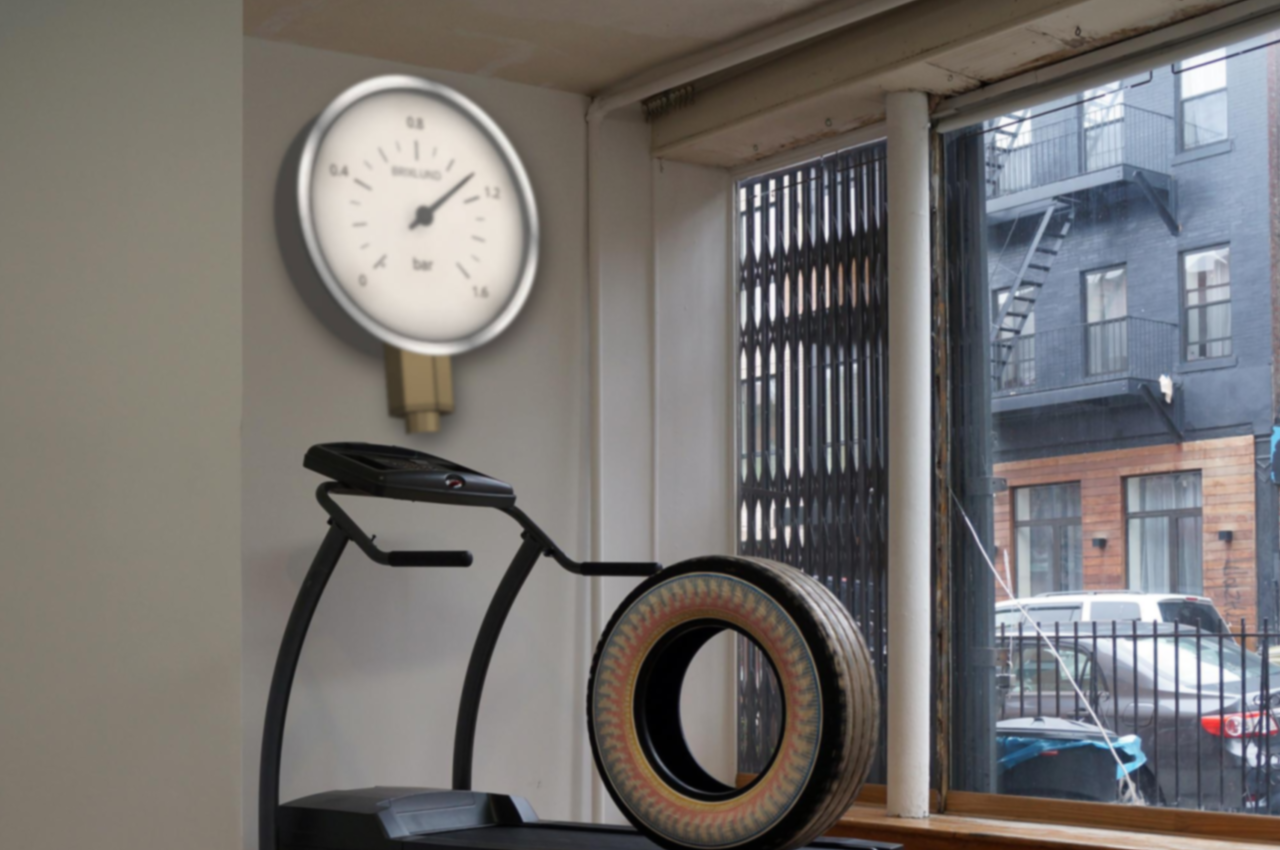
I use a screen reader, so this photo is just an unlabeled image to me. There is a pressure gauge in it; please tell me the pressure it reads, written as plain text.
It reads 1.1 bar
